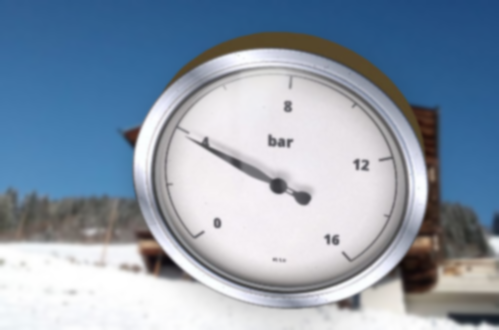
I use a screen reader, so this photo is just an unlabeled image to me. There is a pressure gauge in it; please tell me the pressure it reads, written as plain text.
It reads 4 bar
